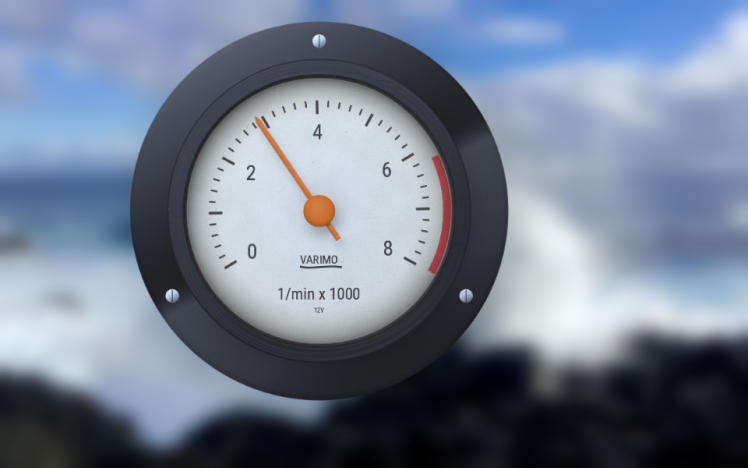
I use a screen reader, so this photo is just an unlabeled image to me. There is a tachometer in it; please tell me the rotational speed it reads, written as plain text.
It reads 2900 rpm
